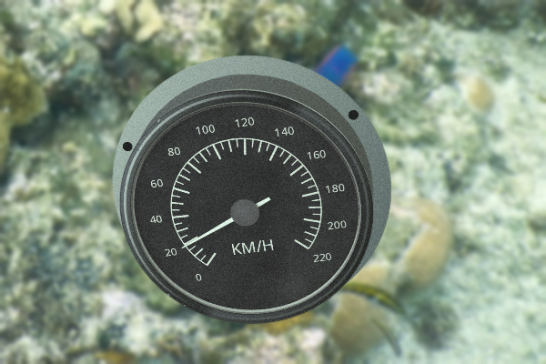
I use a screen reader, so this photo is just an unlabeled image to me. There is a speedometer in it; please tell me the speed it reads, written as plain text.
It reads 20 km/h
